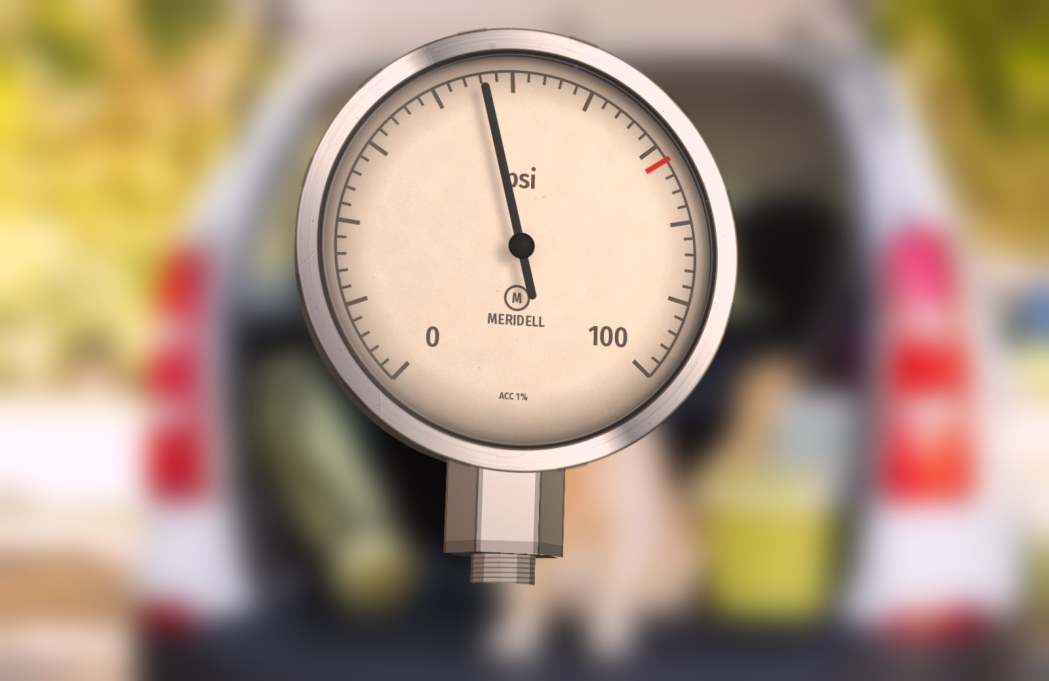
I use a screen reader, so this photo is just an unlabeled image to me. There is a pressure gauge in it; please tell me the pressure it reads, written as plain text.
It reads 46 psi
